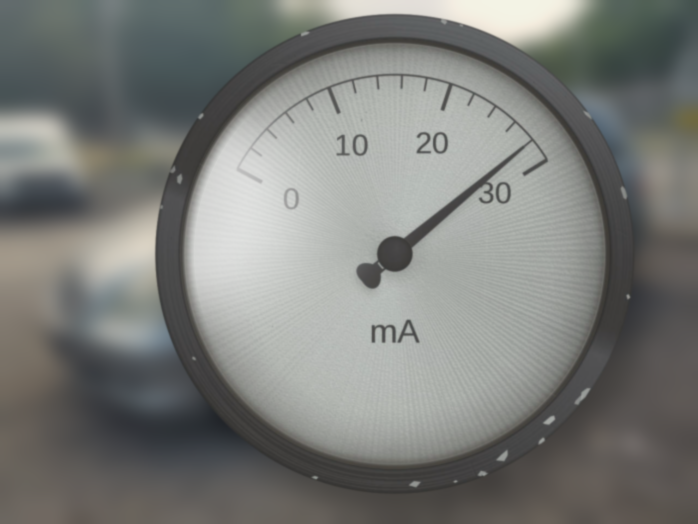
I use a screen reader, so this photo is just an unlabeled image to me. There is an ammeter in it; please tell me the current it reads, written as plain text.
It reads 28 mA
